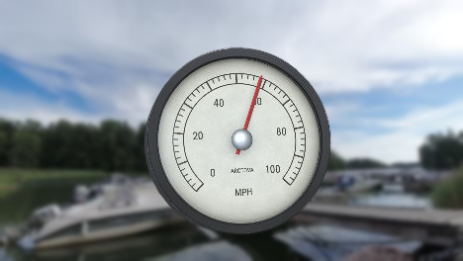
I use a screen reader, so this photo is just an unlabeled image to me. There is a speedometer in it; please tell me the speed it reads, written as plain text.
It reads 58 mph
